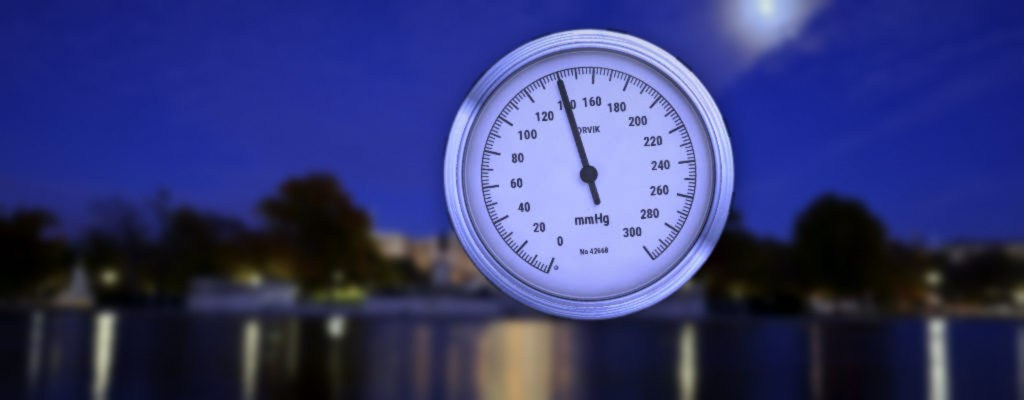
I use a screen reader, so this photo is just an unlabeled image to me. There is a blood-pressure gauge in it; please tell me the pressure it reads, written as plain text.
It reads 140 mmHg
